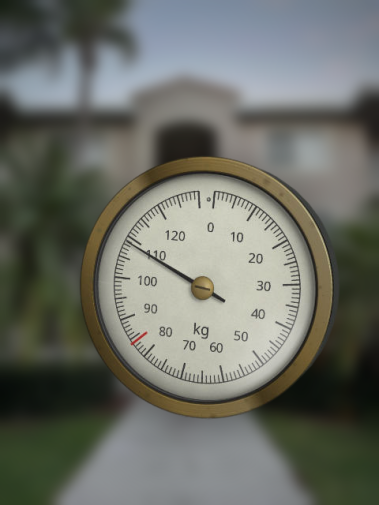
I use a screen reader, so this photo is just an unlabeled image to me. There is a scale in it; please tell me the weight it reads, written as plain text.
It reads 109 kg
